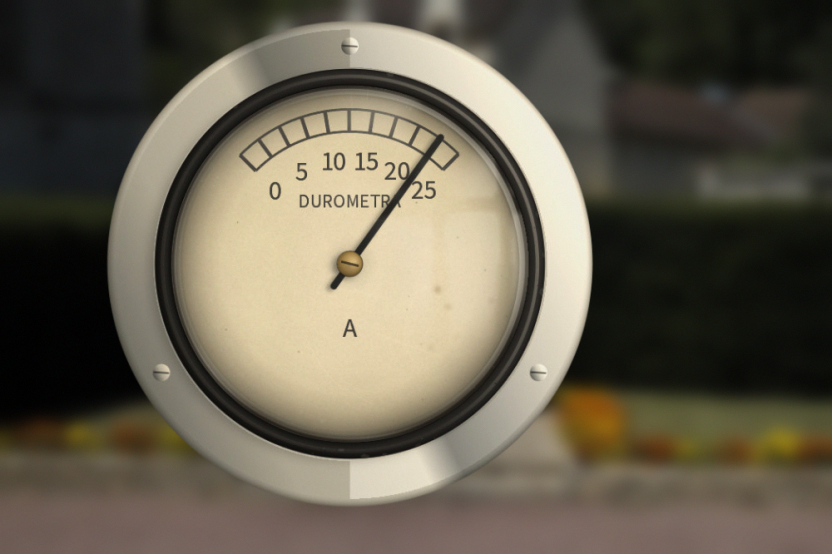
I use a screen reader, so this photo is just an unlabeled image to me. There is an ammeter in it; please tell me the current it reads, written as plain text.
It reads 22.5 A
